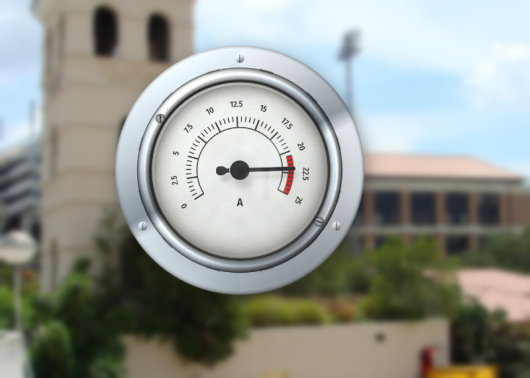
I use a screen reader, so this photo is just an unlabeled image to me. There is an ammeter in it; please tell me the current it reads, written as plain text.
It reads 22 A
